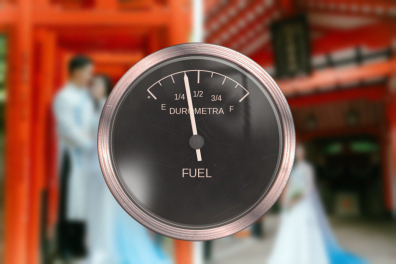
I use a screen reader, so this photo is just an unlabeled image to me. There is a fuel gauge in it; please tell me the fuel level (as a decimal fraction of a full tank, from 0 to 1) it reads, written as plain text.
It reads 0.375
